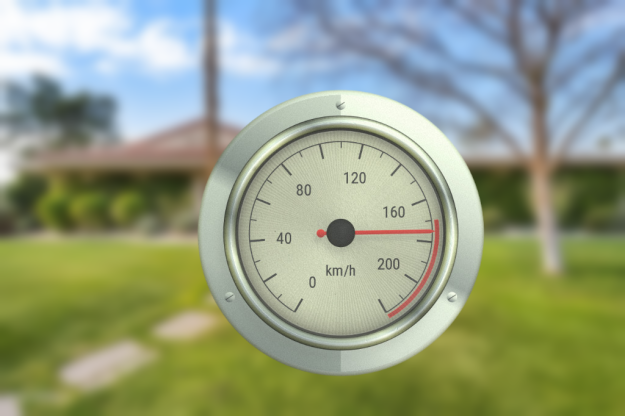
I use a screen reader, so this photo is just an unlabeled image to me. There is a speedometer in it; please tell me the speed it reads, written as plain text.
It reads 175 km/h
